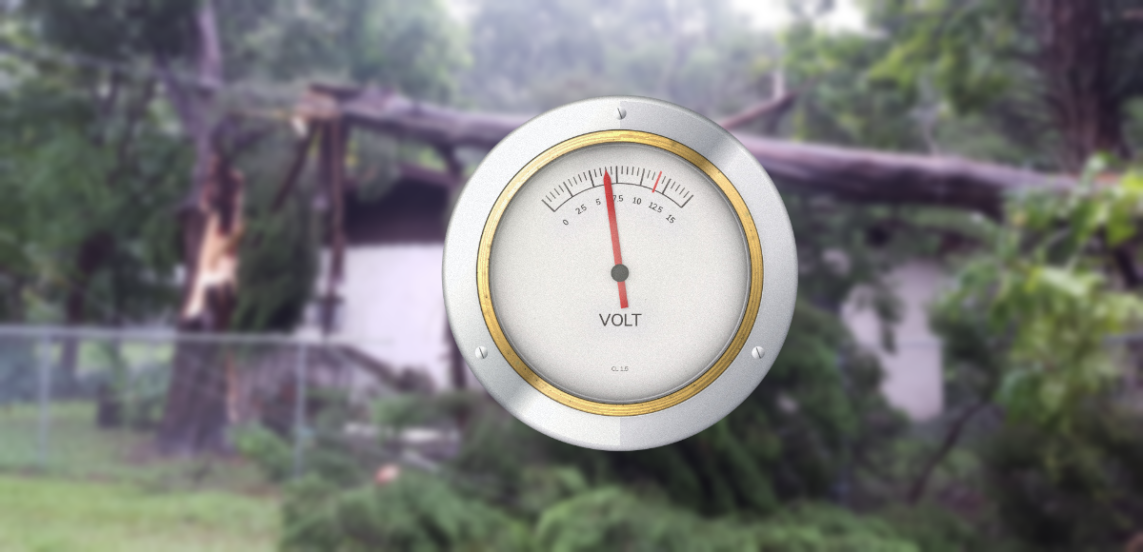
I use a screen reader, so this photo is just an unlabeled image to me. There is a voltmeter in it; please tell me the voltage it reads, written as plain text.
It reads 6.5 V
